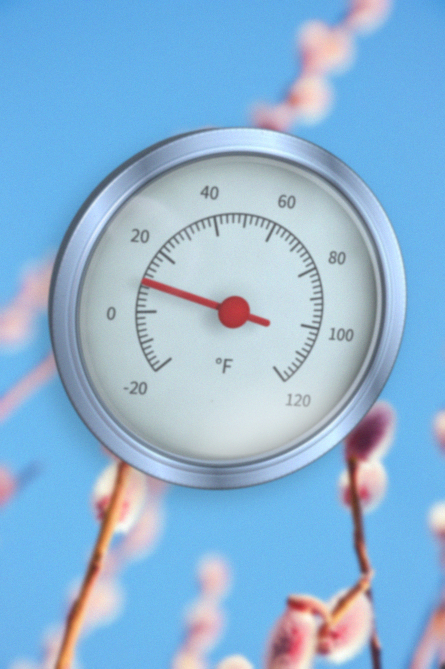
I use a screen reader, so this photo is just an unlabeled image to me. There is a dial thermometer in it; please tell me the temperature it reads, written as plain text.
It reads 10 °F
